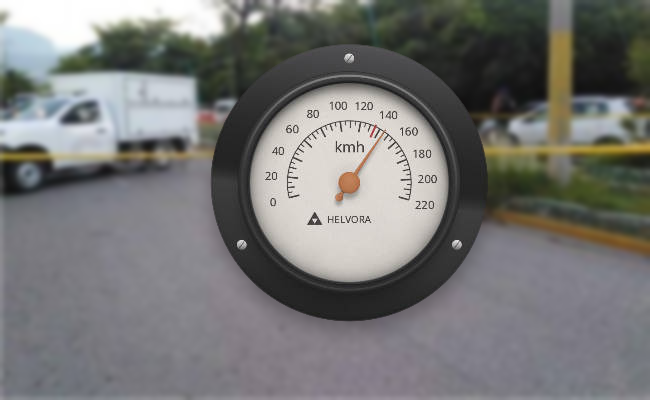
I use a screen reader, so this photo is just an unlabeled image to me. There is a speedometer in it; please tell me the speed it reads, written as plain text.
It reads 145 km/h
